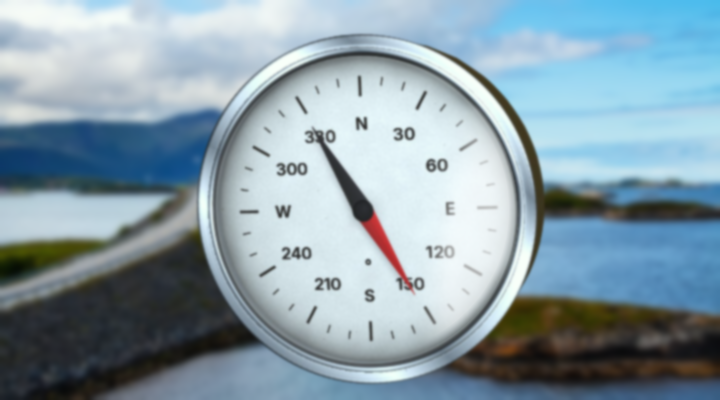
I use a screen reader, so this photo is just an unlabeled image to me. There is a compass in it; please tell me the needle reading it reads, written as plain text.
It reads 150 °
